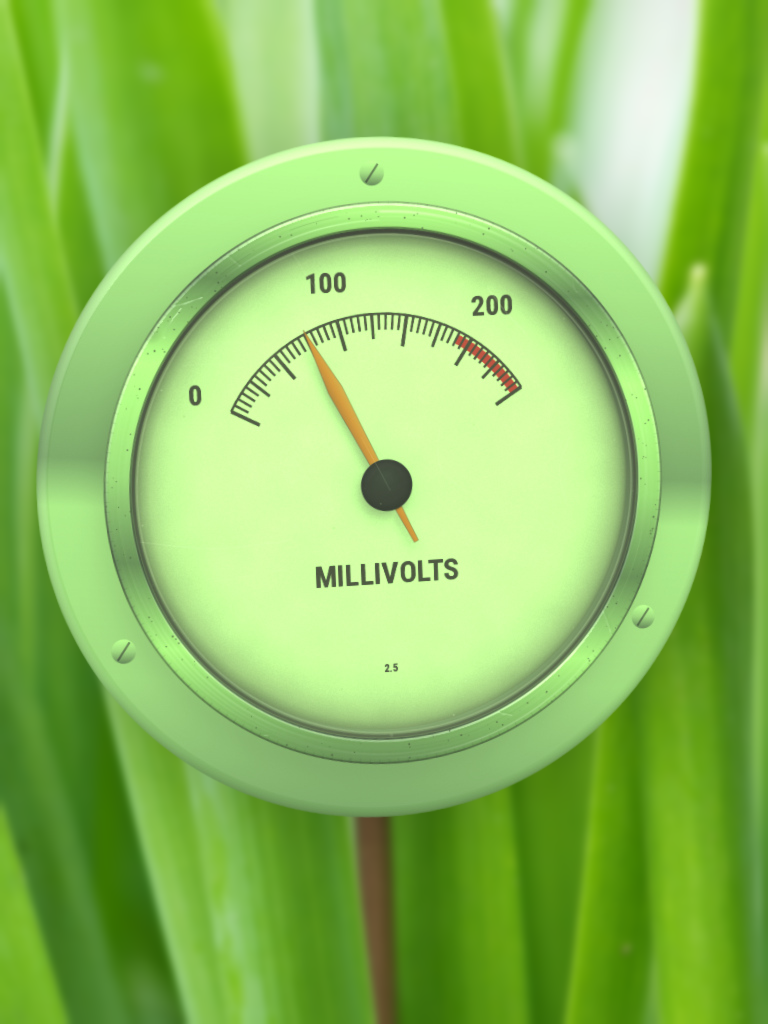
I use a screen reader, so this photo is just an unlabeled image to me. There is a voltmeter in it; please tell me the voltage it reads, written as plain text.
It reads 75 mV
